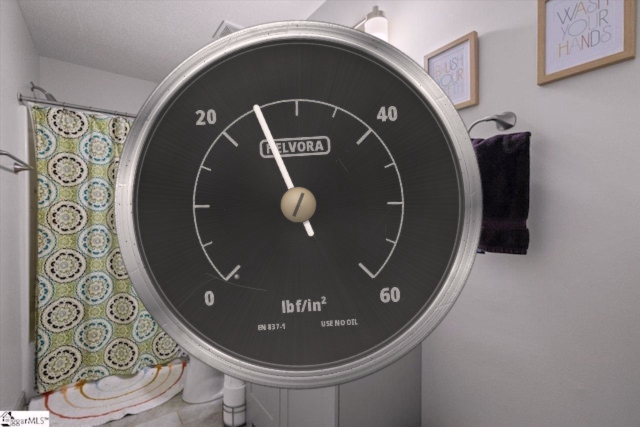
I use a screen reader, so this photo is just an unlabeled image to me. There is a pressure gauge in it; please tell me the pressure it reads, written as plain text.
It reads 25 psi
